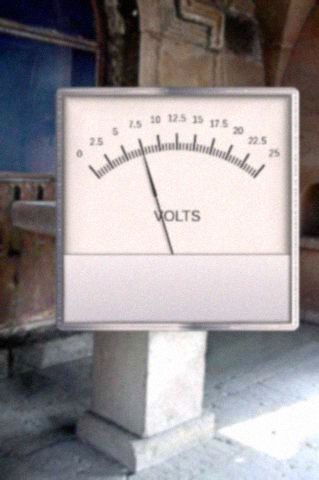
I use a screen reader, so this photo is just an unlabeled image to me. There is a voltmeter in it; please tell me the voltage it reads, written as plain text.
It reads 7.5 V
